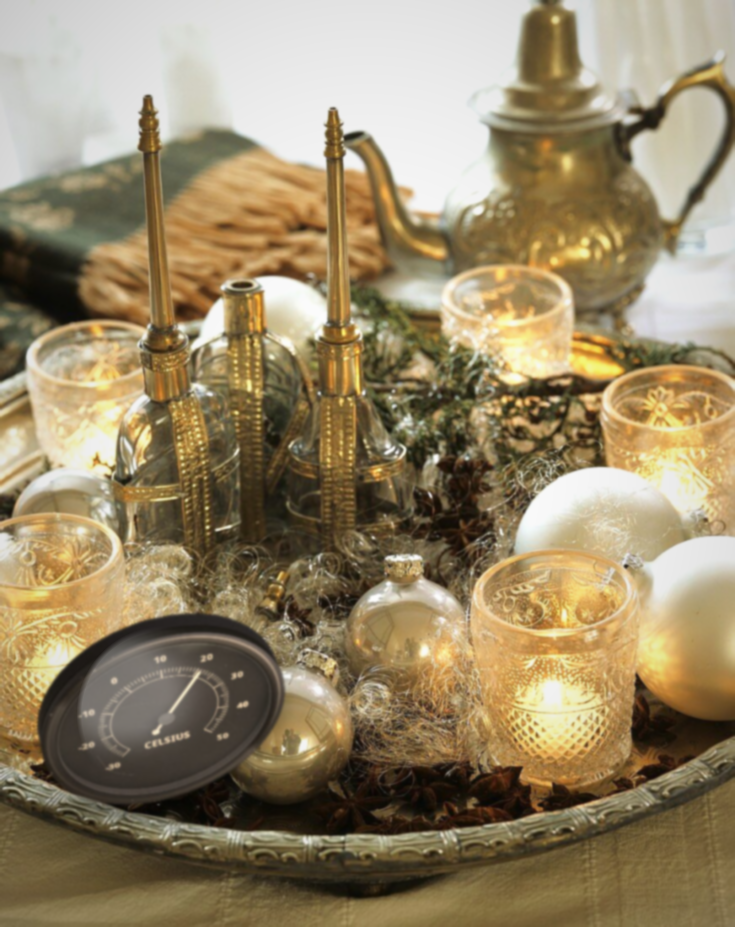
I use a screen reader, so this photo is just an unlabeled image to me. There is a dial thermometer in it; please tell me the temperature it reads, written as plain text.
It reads 20 °C
